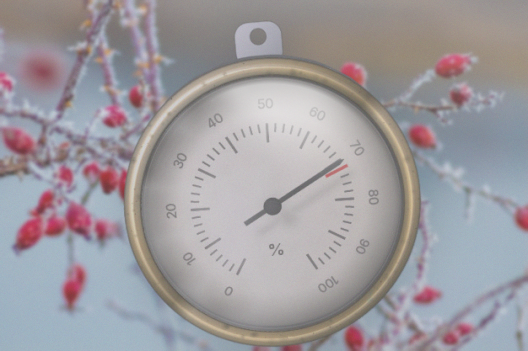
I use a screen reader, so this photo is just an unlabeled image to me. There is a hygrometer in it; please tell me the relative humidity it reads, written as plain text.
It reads 70 %
